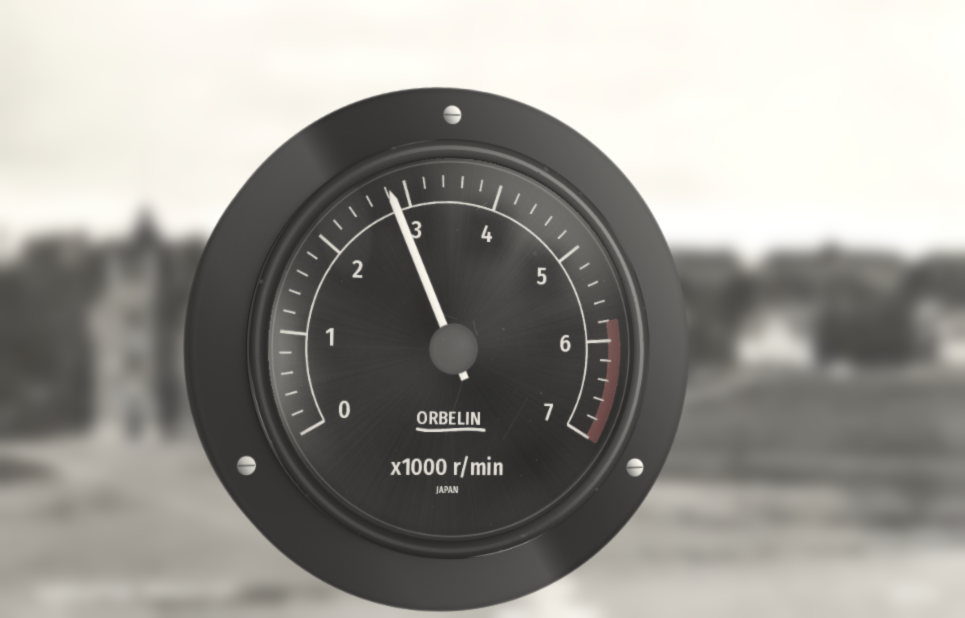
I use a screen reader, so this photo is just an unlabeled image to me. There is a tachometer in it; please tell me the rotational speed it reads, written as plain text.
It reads 2800 rpm
